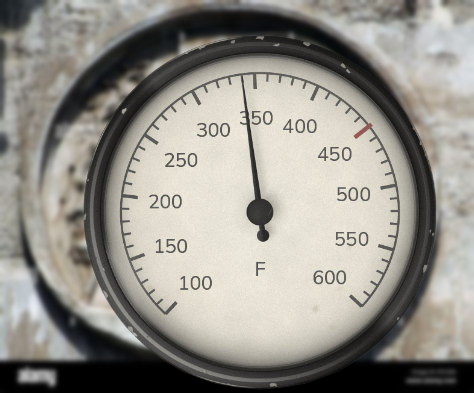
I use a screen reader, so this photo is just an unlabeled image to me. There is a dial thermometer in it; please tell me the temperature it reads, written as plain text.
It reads 340 °F
